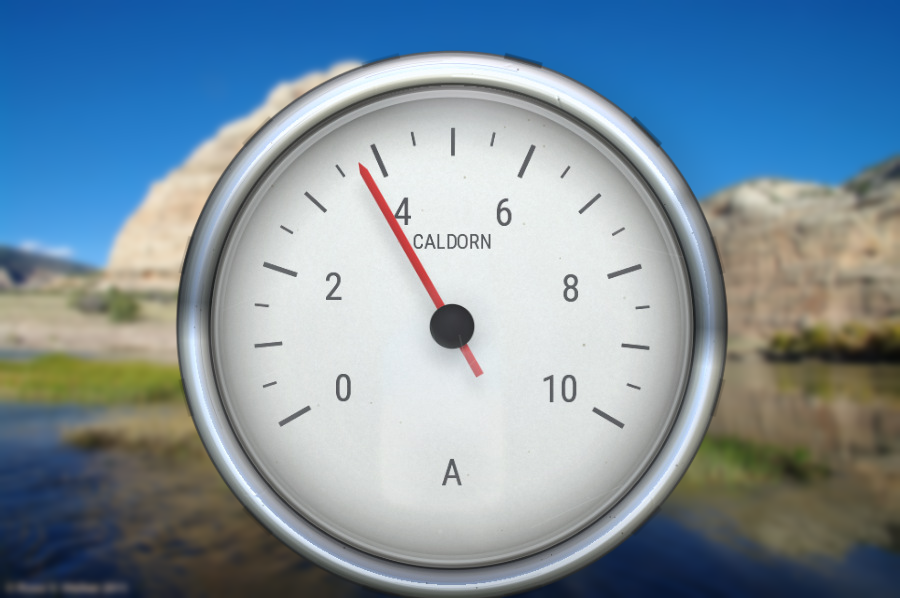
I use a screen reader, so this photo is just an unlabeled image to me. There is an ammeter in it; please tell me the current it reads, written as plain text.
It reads 3.75 A
